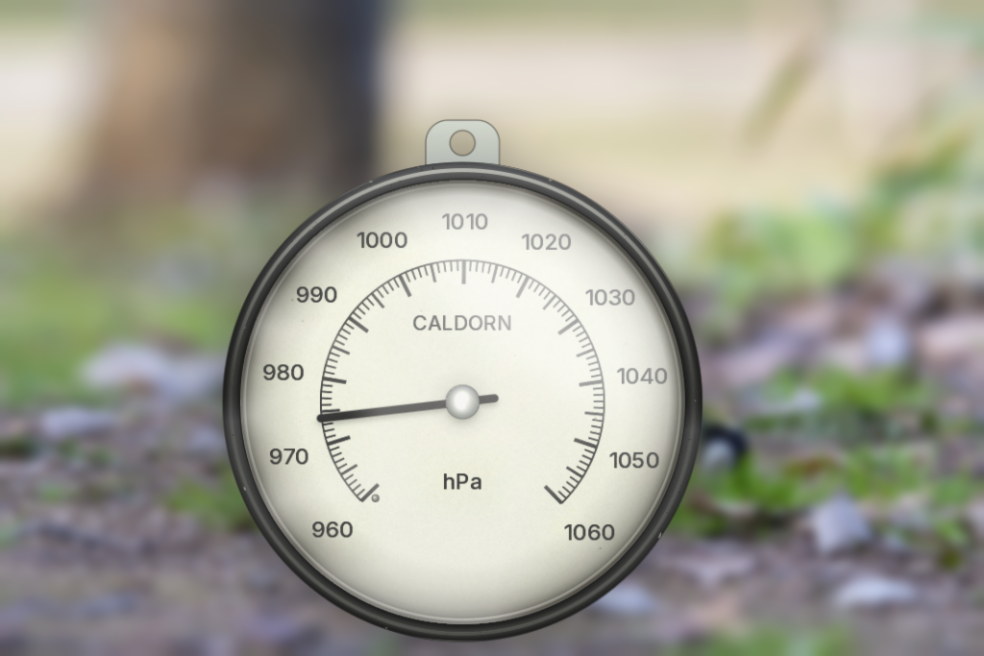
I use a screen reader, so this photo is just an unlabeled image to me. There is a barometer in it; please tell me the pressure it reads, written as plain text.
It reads 974 hPa
